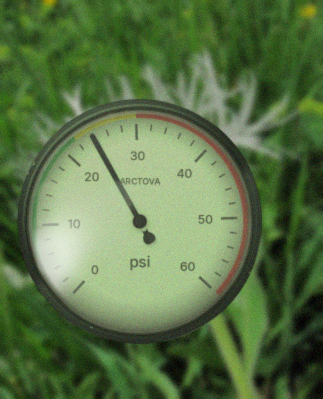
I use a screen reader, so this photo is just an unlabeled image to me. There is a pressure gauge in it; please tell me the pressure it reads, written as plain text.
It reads 24 psi
